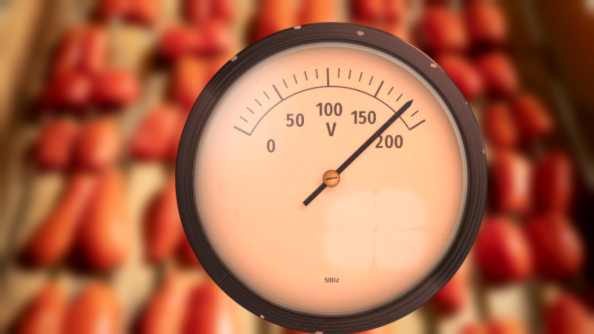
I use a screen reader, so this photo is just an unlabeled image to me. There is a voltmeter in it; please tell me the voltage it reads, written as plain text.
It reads 180 V
